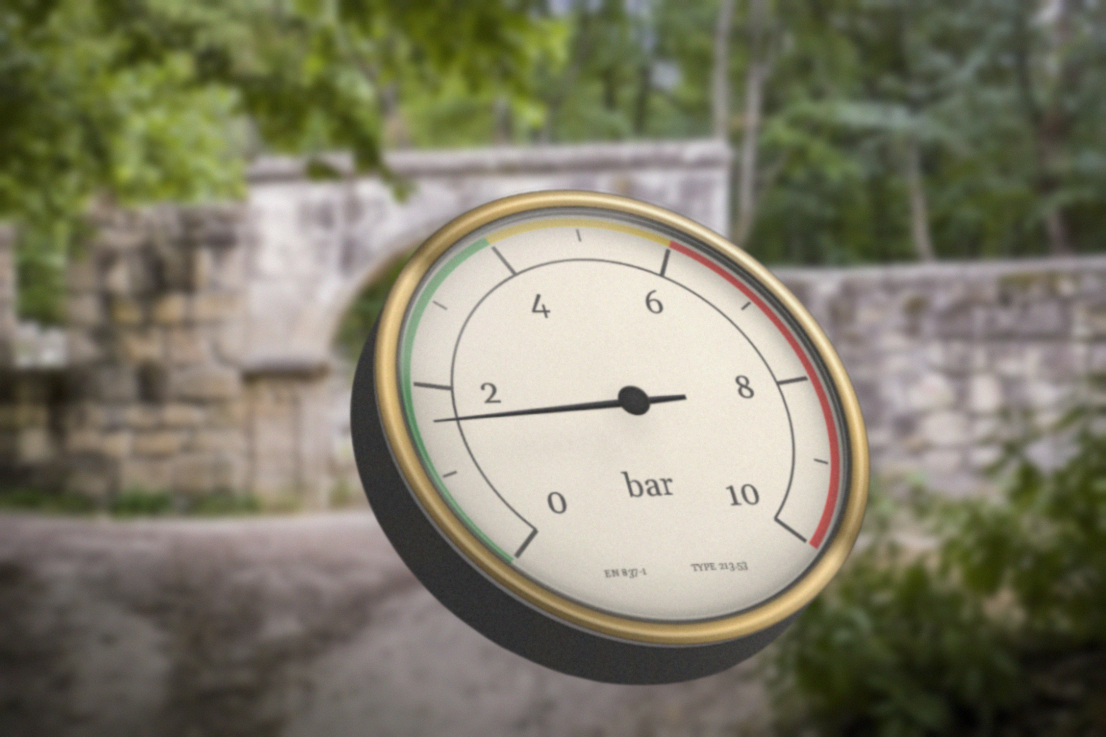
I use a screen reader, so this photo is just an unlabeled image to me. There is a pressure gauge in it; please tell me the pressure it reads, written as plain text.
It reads 1.5 bar
